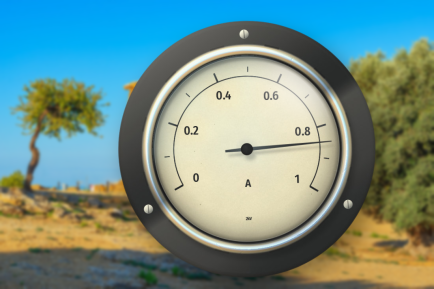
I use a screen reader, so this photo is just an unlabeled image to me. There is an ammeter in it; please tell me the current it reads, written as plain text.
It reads 0.85 A
